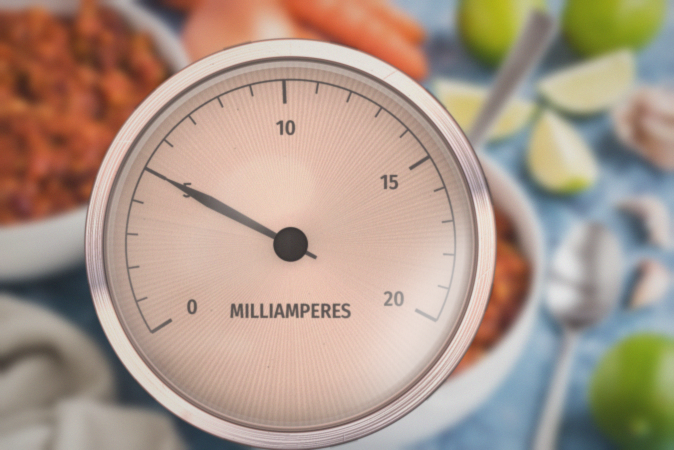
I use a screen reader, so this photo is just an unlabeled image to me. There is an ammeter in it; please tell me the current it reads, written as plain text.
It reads 5 mA
